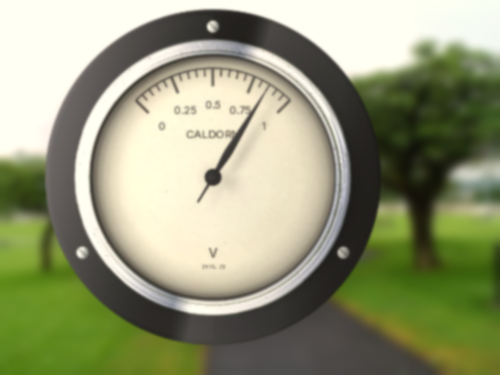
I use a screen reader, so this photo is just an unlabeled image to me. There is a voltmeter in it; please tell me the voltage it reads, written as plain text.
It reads 0.85 V
